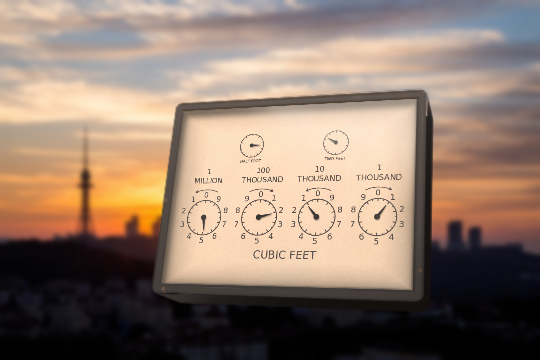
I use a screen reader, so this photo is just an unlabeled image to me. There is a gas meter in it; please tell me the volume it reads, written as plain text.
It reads 521100 ft³
